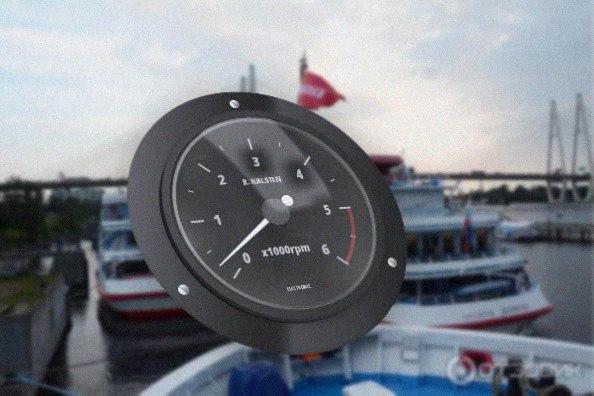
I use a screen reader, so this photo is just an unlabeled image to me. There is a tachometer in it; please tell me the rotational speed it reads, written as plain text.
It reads 250 rpm
